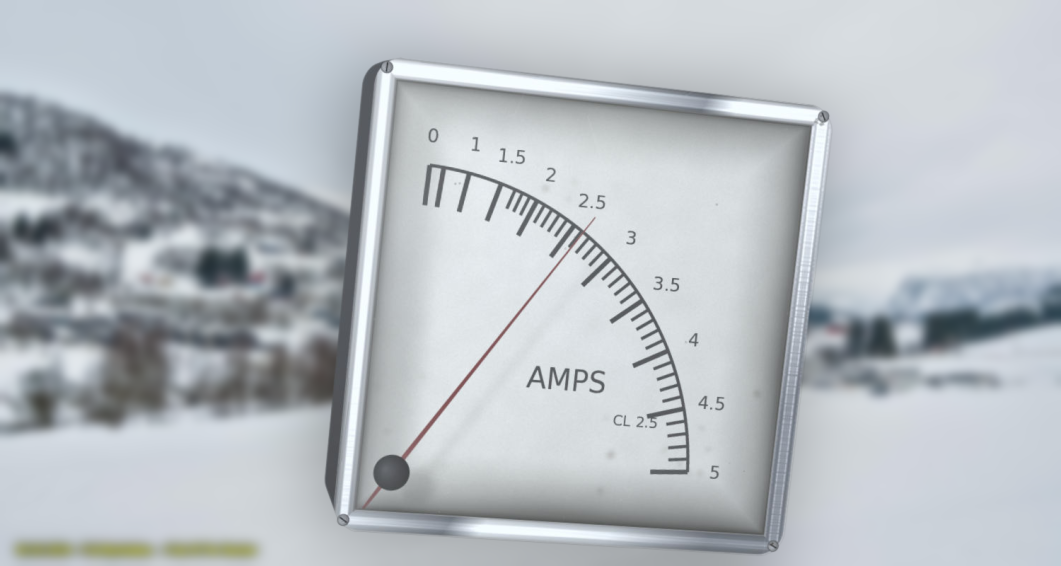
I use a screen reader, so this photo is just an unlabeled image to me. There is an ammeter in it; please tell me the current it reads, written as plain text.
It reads 2.6 A
